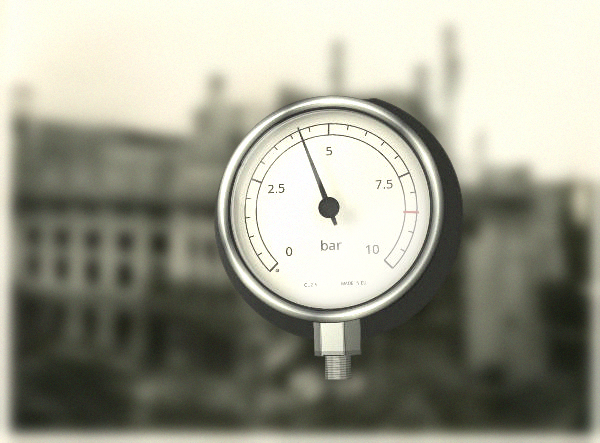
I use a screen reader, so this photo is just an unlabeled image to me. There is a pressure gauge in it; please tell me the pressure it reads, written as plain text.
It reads 4.25 bar
